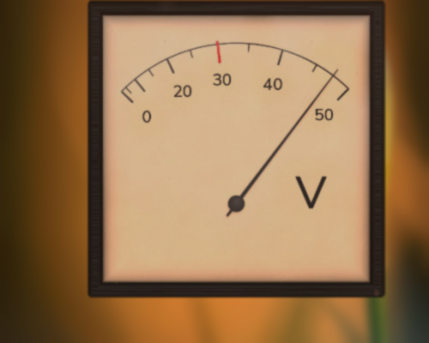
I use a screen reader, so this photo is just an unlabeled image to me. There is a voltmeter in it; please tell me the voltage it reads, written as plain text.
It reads 47.5 V
